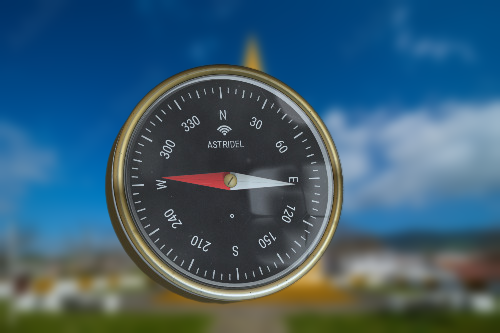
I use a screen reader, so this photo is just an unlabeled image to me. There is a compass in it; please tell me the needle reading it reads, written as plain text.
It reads 275 °
